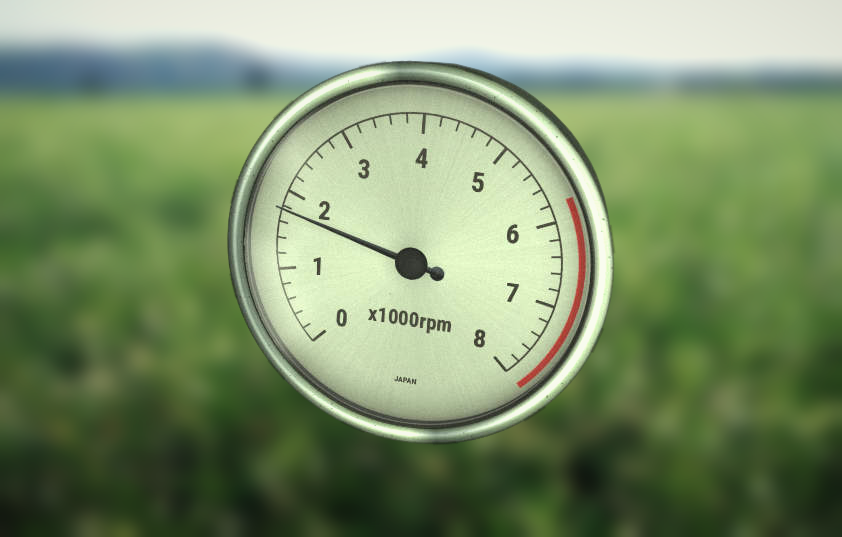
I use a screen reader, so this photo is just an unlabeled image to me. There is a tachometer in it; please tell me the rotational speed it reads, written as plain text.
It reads 1800 rpm
